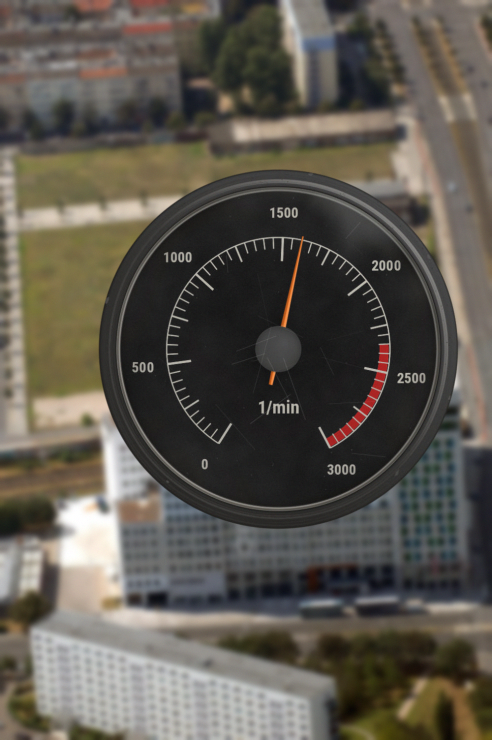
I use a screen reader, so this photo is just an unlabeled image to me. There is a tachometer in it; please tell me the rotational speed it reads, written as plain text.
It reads 1600 rpm
